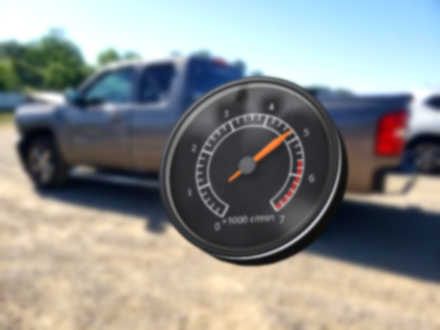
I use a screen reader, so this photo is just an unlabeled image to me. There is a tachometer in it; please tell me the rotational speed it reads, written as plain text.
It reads 4800 rpm
